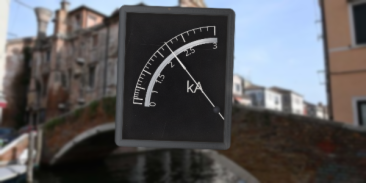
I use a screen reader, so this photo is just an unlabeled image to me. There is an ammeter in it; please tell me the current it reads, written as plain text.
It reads 2.2 kA
